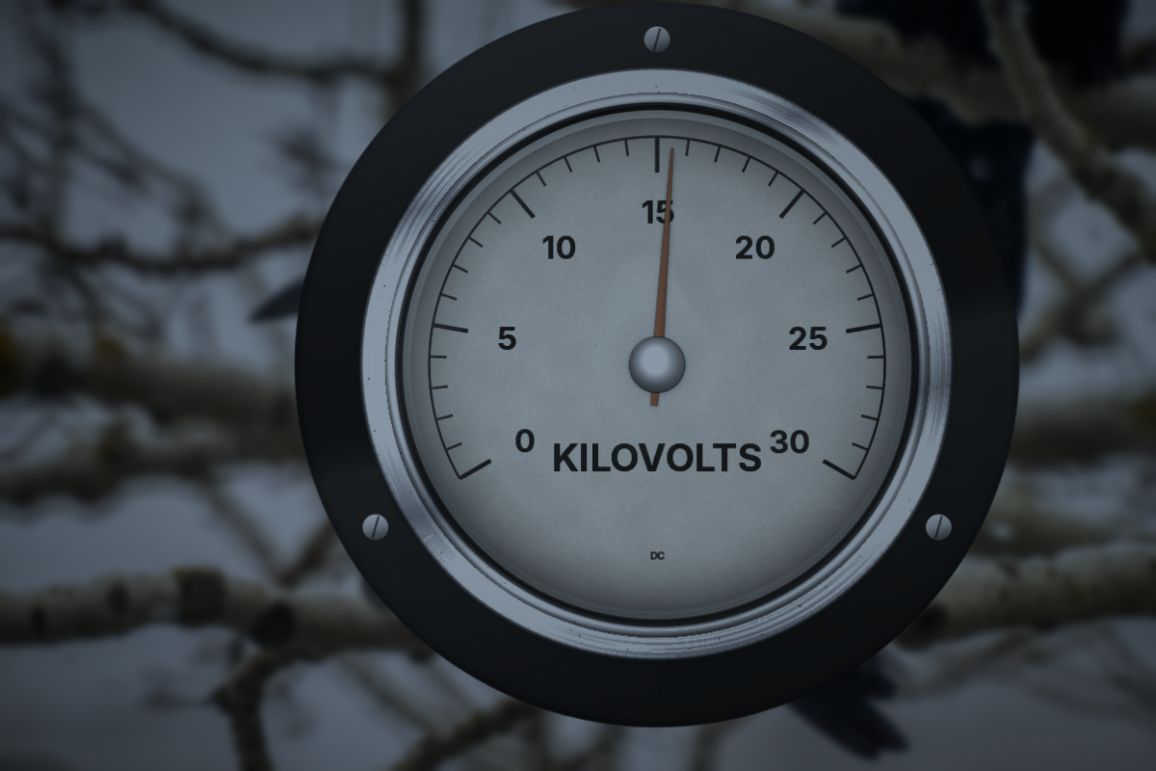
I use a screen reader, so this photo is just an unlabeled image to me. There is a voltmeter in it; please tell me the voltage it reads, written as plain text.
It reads 15.5 kV
